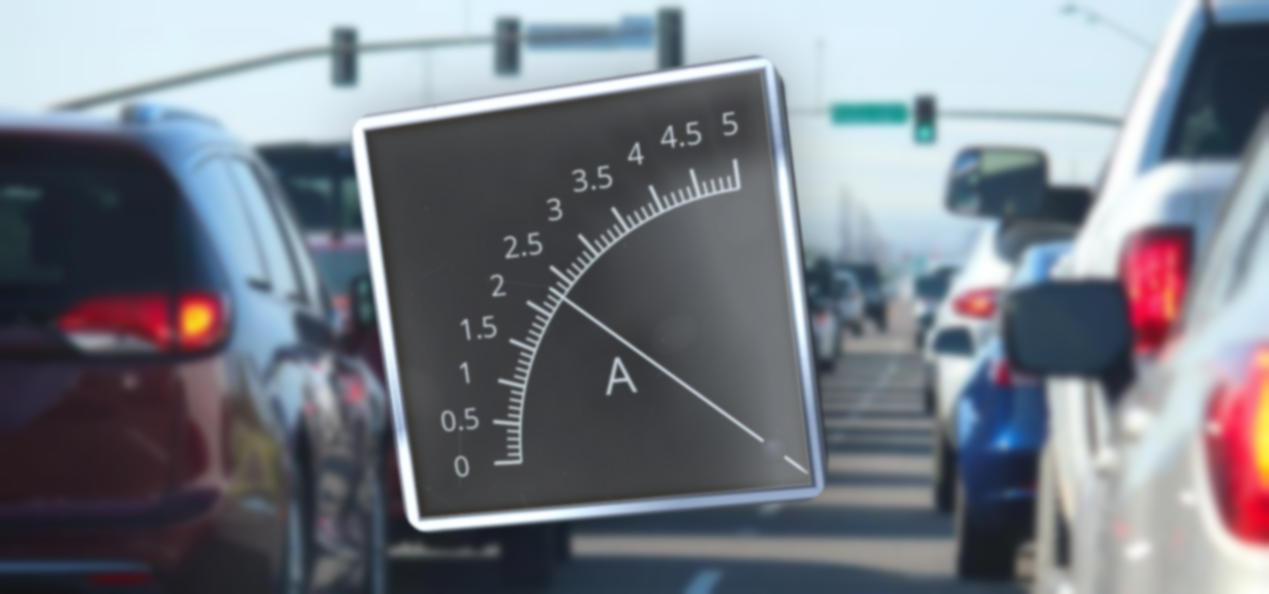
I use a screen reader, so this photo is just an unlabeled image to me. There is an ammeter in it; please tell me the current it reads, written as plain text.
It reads 2.3 A
